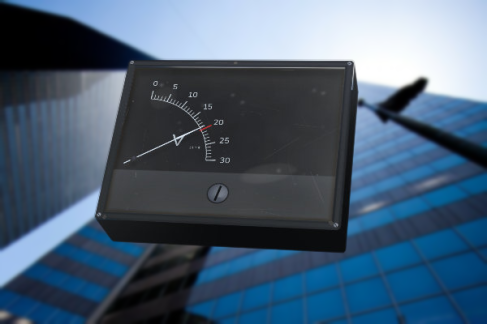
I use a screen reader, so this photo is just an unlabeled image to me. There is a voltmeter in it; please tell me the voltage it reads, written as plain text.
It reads 20 V
